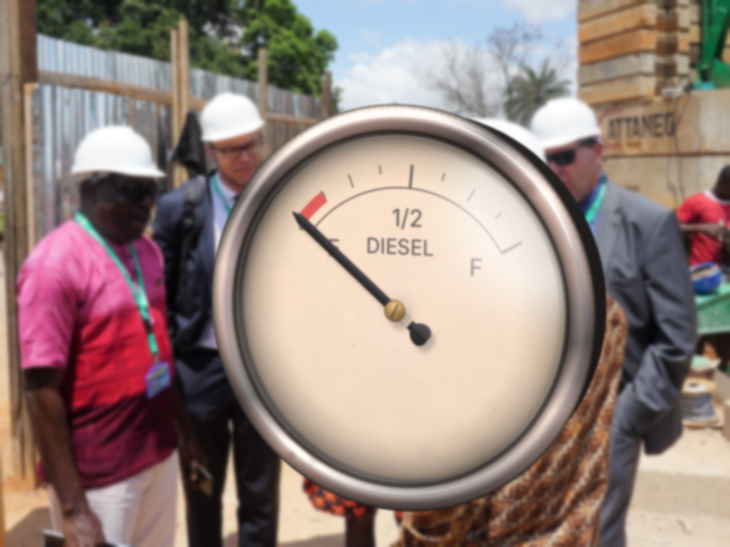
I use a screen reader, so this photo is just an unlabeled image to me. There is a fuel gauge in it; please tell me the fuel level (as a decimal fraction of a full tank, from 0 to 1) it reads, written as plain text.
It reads 0
